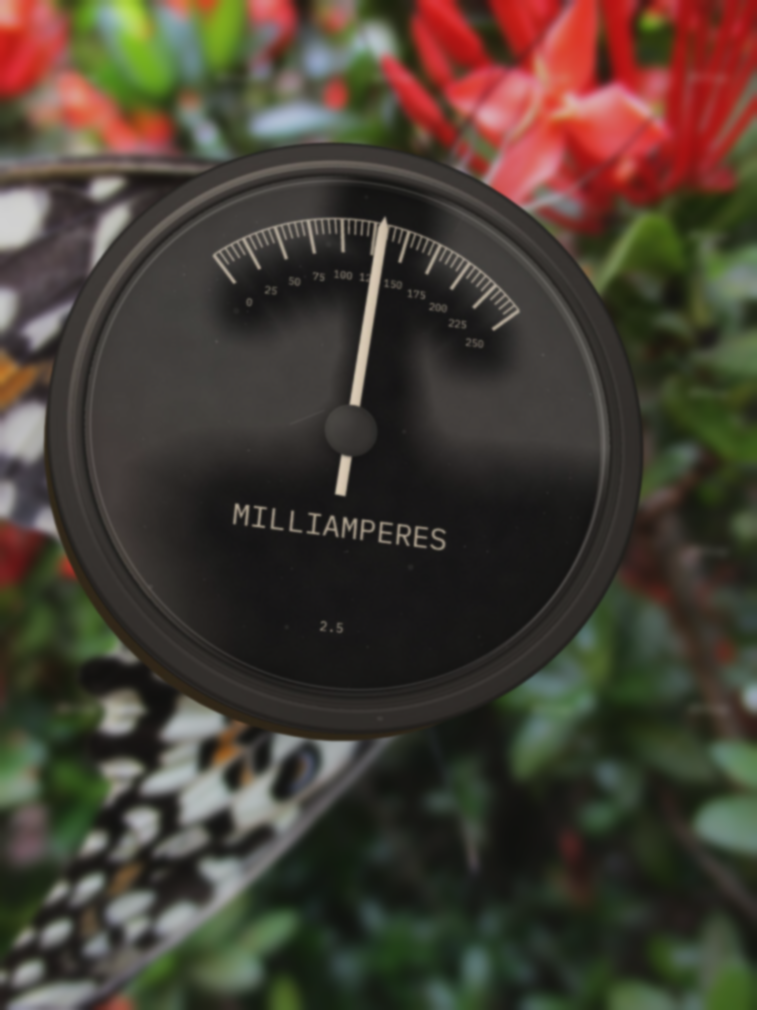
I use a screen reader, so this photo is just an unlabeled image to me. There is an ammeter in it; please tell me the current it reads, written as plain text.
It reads 130 mA
